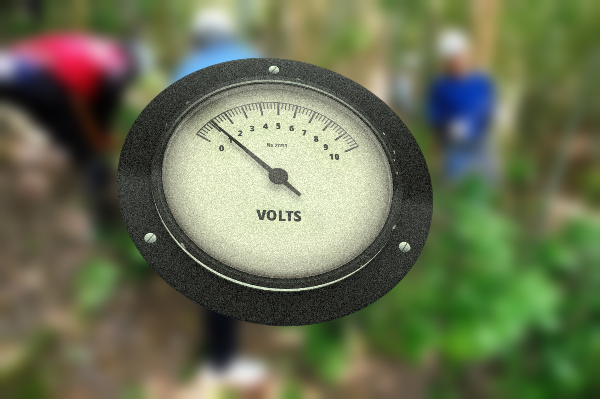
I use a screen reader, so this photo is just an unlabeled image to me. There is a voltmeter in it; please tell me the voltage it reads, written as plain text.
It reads 1 V
